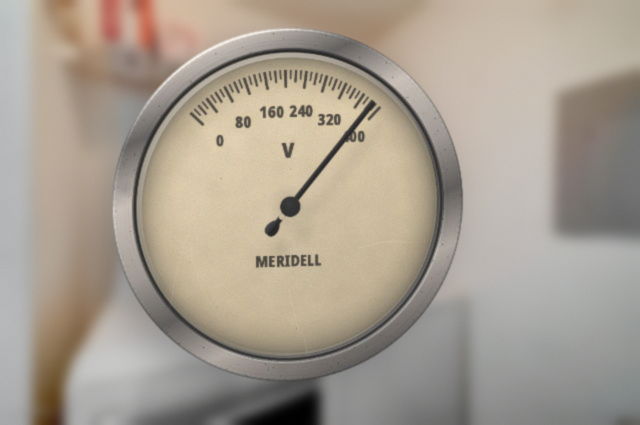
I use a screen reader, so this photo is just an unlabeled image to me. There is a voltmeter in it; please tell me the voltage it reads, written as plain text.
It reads 380 V
